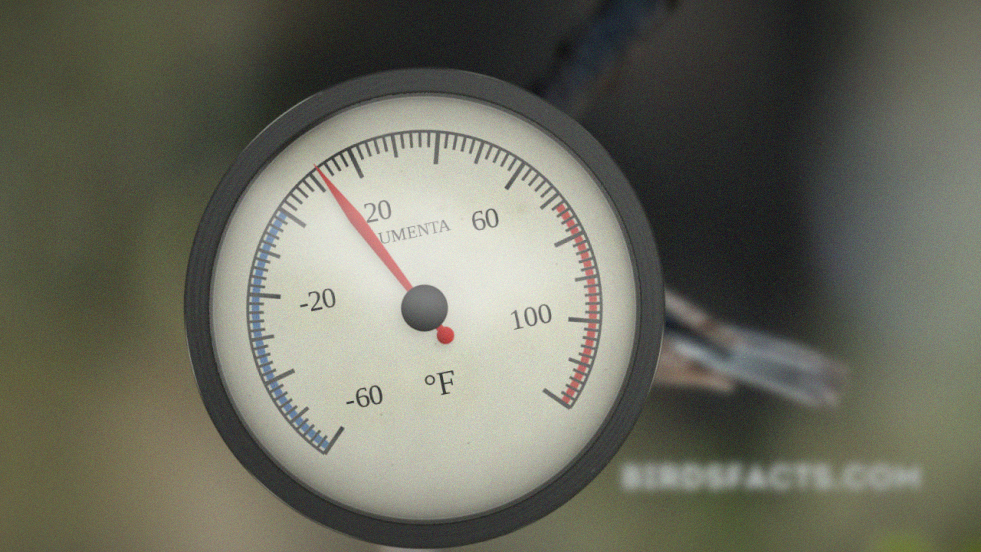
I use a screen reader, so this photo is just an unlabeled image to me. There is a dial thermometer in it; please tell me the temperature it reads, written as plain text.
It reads 12 °F
